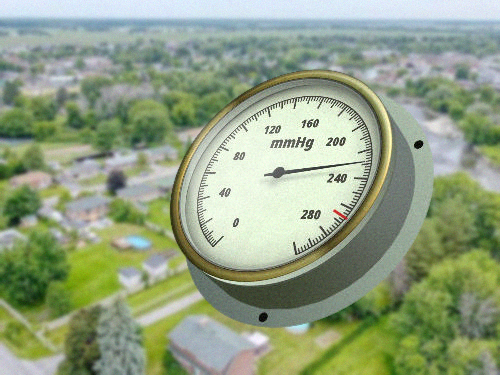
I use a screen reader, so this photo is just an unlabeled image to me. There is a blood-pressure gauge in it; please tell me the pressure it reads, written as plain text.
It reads 230 mmHg
